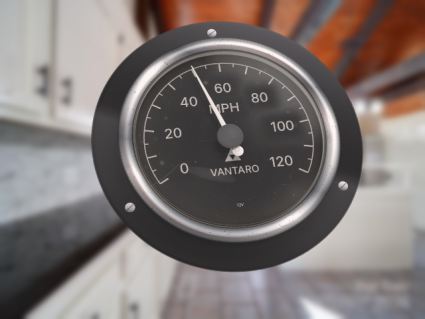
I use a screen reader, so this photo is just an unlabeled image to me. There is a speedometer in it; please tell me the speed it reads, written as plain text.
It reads 50 mph
